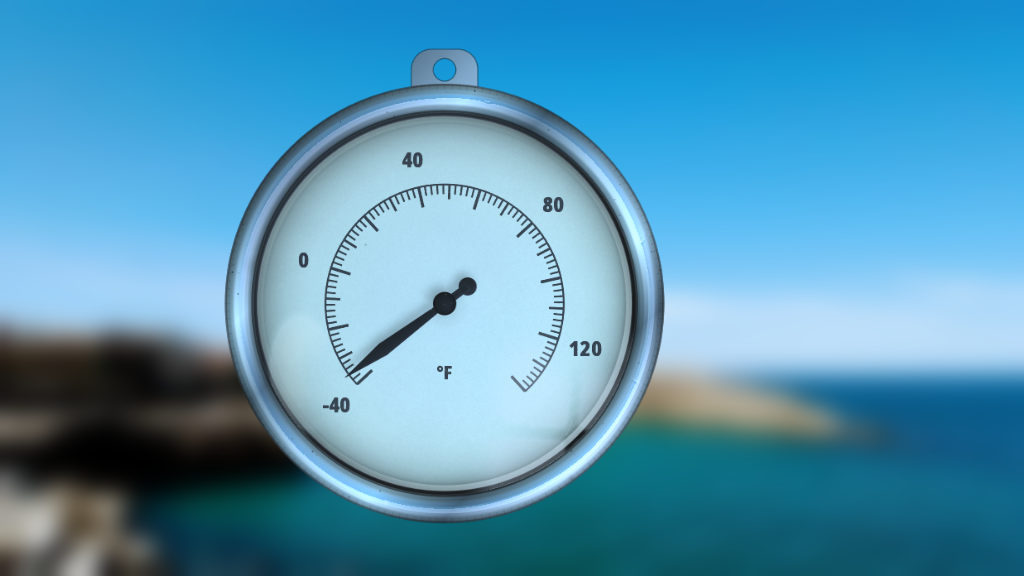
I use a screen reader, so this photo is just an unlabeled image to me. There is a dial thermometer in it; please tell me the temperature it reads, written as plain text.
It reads -36 °F
